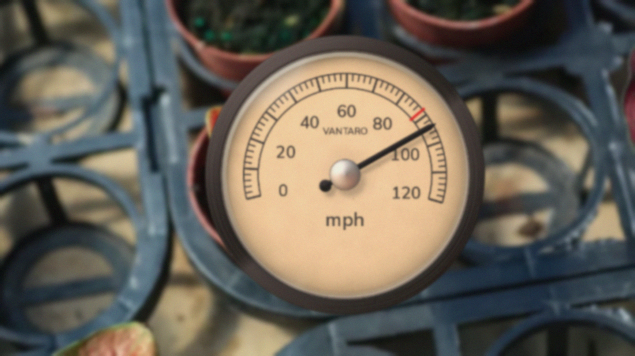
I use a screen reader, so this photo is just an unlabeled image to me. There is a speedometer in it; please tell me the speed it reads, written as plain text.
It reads 94 mph
